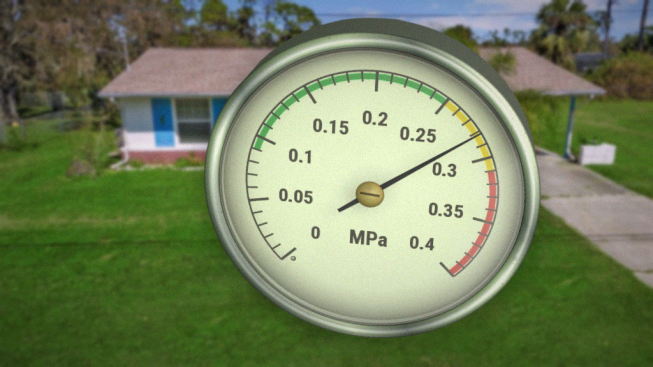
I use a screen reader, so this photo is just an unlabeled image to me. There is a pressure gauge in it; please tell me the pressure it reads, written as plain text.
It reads 0.28 MPa
